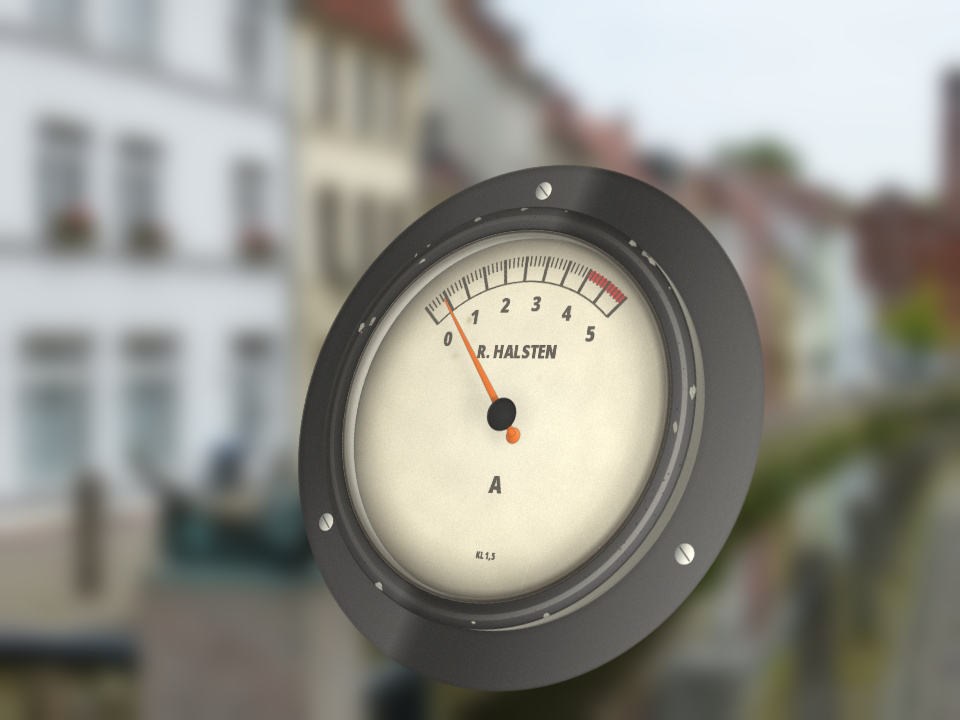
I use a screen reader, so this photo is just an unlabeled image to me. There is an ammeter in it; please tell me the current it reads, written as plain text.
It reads 0.5 A
